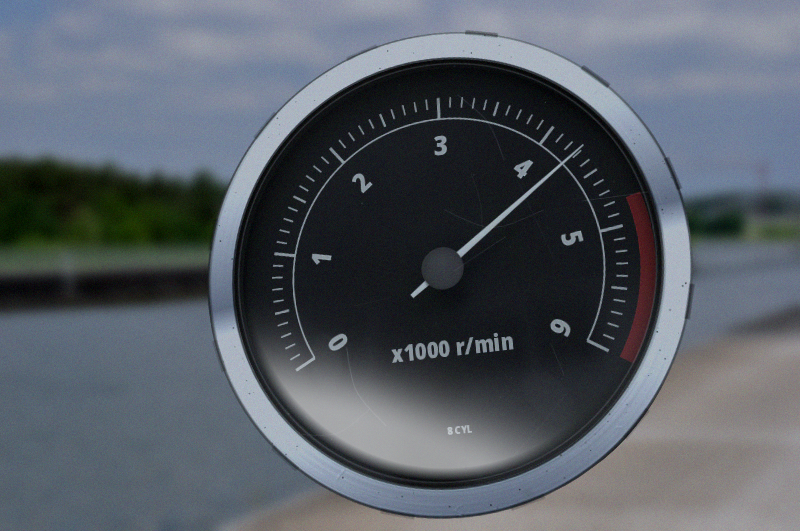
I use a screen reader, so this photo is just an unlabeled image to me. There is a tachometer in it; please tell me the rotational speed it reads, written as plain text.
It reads 4300 rpm
